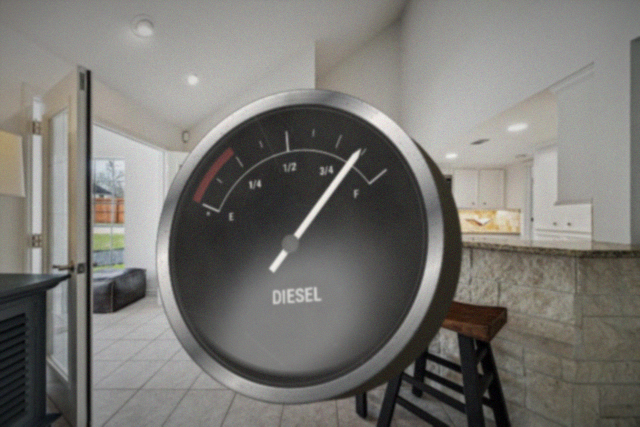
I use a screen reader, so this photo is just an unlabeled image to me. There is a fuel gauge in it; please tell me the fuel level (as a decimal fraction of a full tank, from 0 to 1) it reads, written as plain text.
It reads 0.875
